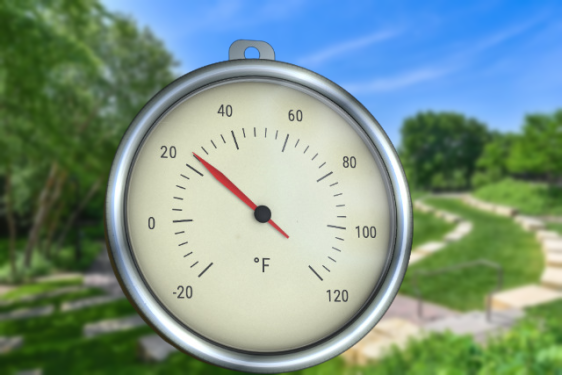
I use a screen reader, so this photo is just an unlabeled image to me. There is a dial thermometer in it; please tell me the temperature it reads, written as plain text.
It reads 24 °F
